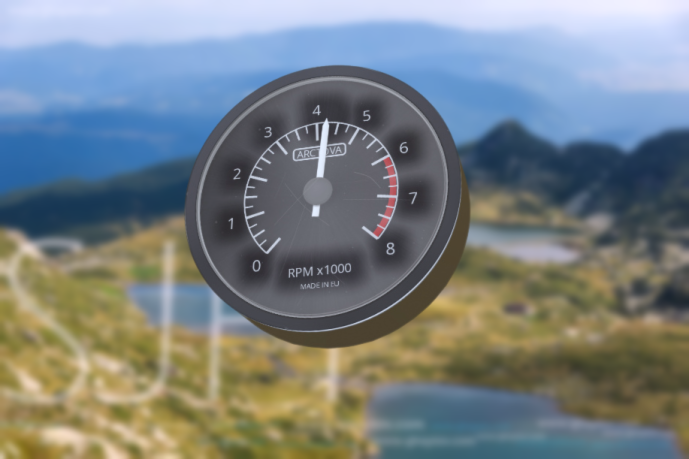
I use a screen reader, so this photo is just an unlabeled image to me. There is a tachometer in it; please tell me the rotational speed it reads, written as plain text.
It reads 4250 rpm
